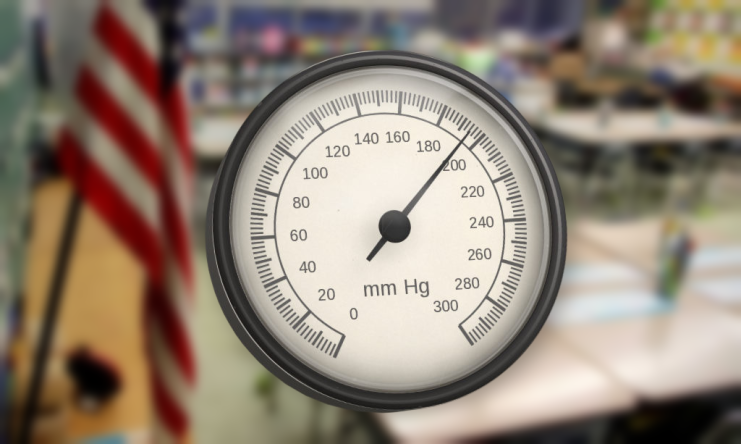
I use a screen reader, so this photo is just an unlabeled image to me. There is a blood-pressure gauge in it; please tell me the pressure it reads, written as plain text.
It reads 194 mmHg
